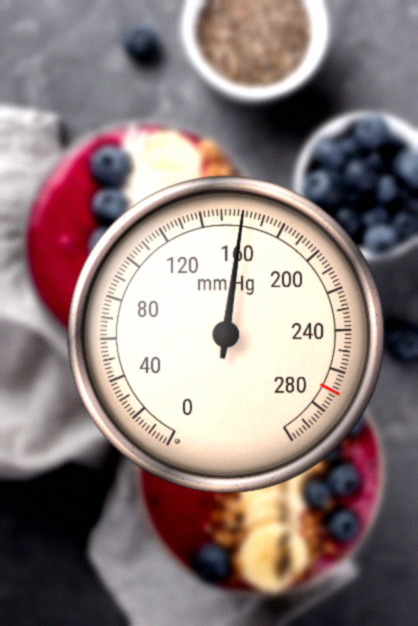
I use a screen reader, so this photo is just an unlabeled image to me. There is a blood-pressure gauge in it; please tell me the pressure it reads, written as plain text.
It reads 160 mmHg
